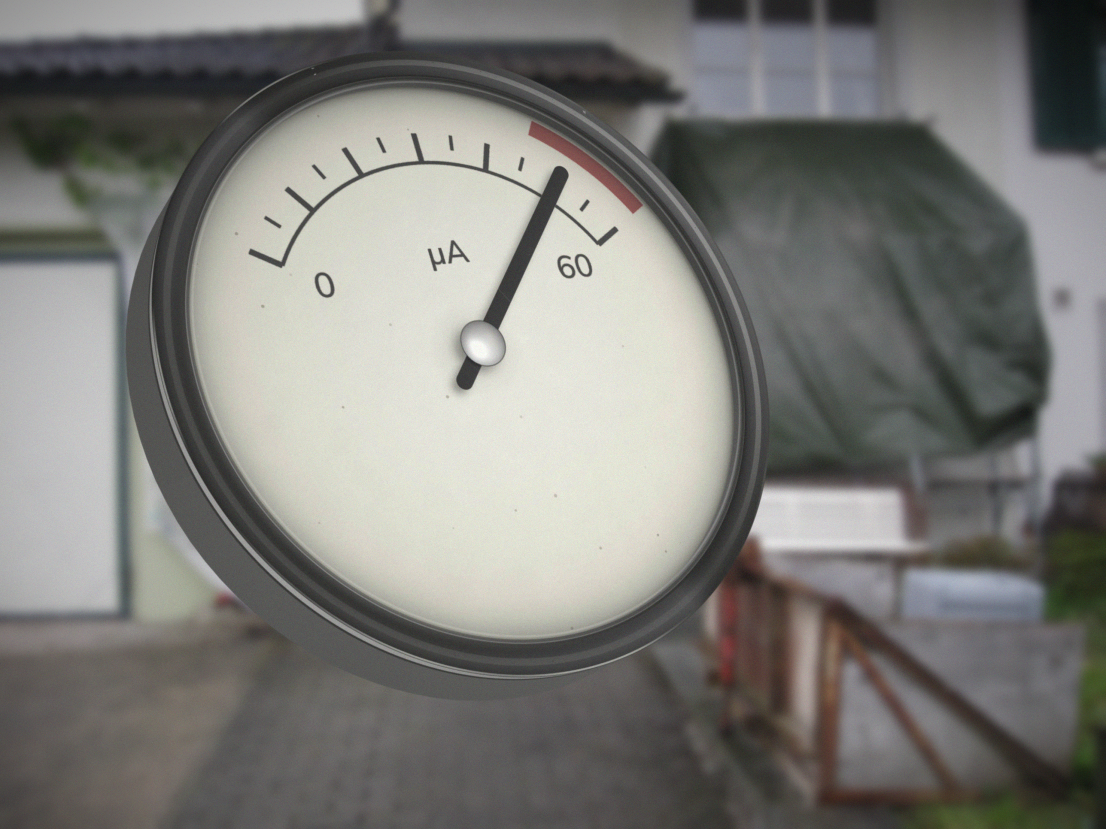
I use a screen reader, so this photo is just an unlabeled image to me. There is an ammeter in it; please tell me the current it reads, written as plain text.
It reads 50 µA
